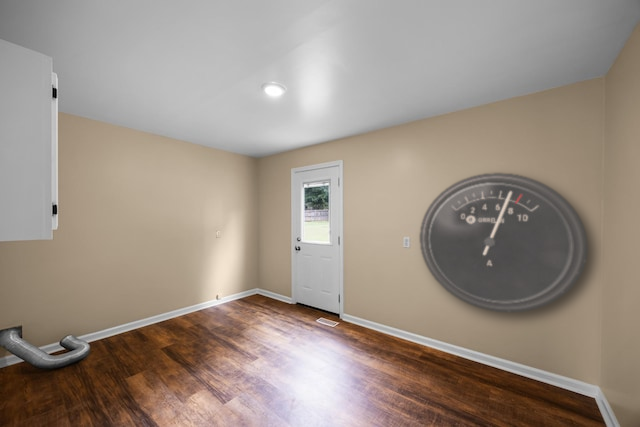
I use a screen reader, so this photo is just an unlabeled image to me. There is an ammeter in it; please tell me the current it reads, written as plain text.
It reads 7 A
